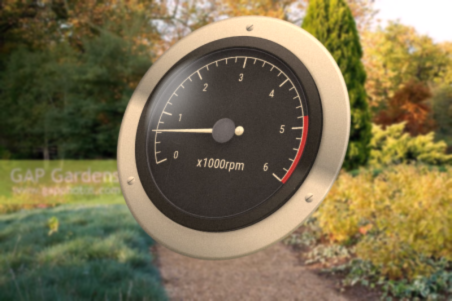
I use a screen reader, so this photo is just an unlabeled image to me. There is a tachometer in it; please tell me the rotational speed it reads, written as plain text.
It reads 600 rpm
